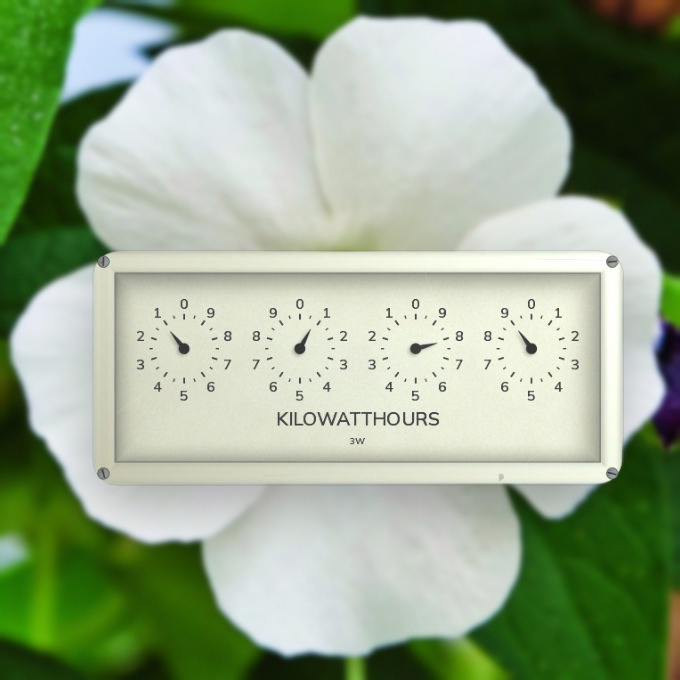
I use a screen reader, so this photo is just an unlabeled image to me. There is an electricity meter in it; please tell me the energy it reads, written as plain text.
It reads 1079 kWh
